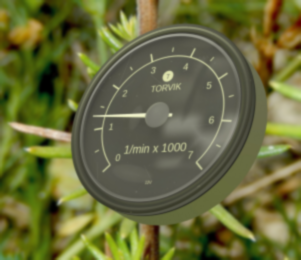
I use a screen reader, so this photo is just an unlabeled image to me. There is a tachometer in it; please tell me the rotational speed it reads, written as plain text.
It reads 1250 rpm
